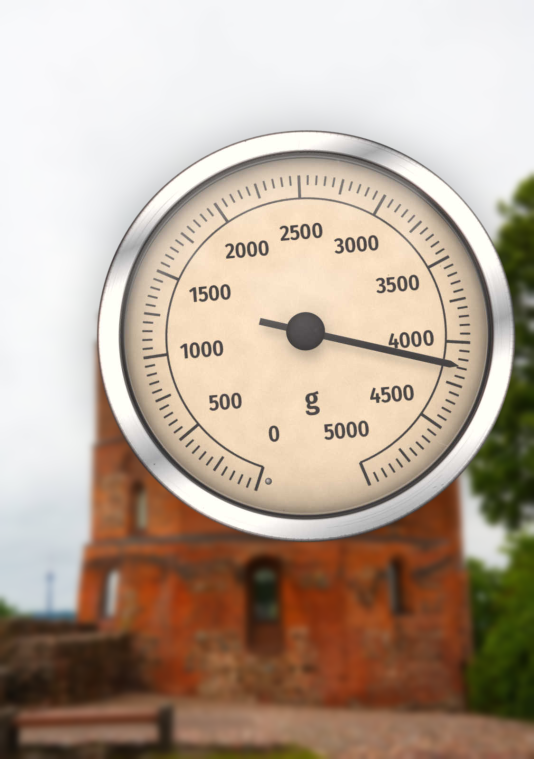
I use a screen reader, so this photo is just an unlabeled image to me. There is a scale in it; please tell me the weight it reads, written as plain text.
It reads 4150 g
